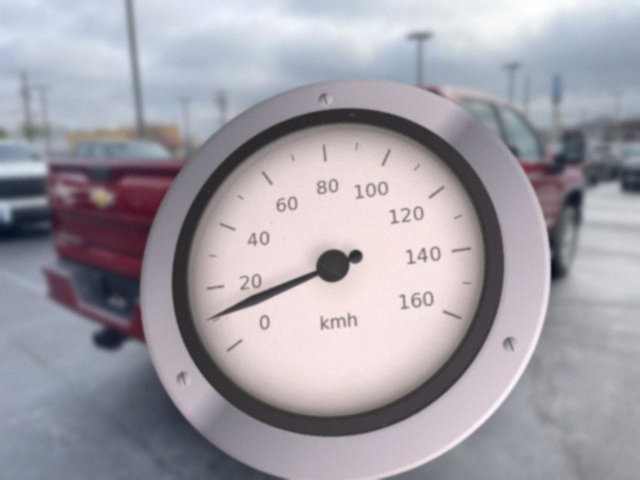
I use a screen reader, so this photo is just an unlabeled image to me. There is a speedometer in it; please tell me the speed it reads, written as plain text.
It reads 10 km/h
